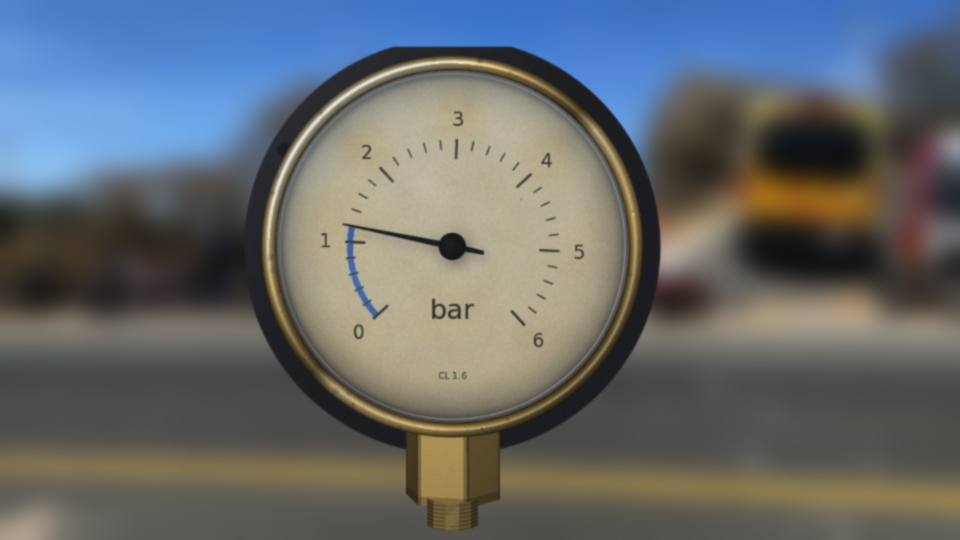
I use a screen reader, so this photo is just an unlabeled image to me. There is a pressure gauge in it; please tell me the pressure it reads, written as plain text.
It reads 1.2 bar
